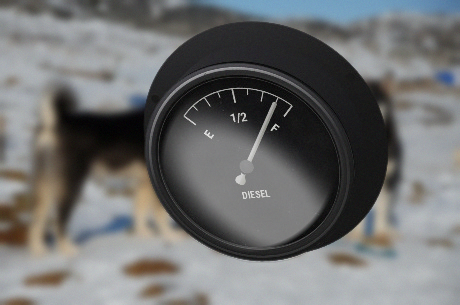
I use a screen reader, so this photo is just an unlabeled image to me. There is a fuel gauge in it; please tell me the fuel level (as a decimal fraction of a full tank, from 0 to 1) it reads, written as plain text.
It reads 0.875
